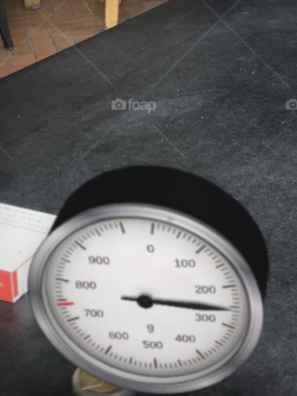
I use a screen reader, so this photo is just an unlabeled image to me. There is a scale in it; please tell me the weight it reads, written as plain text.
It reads 250 g
